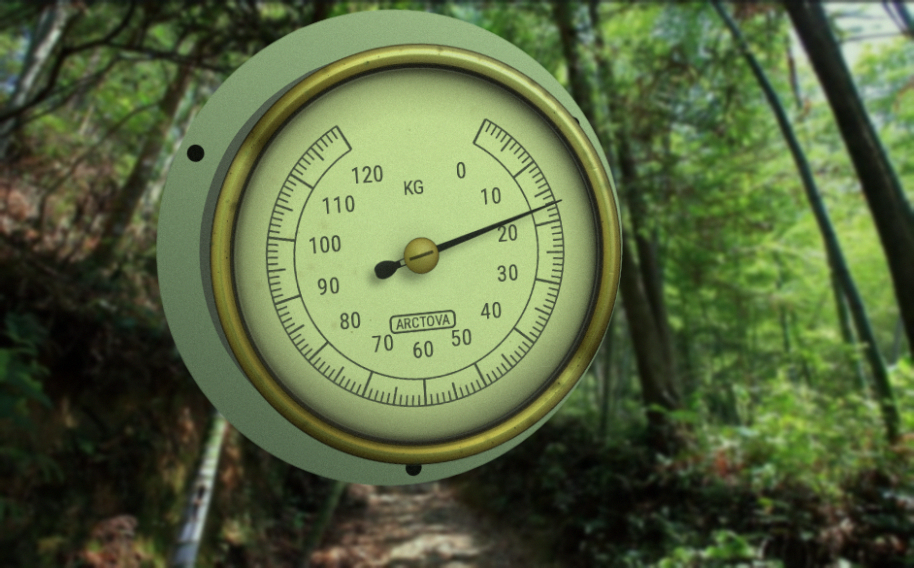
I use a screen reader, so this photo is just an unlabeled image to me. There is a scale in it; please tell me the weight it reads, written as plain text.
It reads 17 kg
